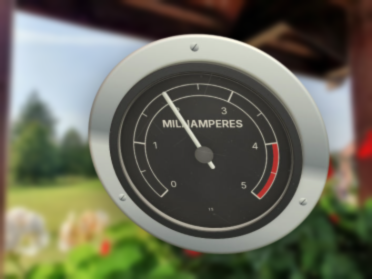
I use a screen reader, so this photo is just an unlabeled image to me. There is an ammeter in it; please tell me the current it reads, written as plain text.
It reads 2 mA
